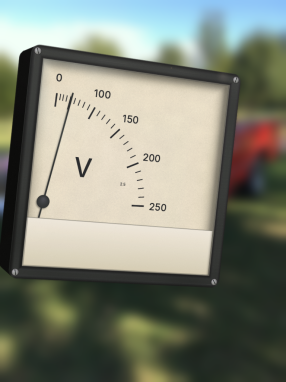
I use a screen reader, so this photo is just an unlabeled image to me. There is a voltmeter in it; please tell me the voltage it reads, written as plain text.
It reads 50 V
